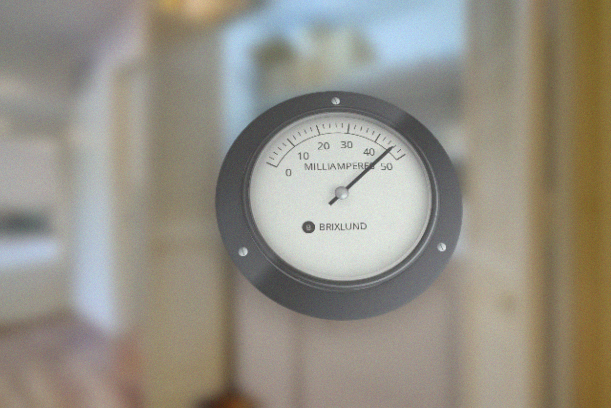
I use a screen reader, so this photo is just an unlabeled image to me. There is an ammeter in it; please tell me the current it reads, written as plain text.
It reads 46 mA
